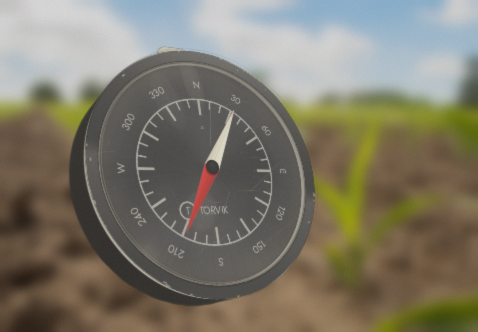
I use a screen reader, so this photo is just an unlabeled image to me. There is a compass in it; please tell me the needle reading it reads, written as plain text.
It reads 210 °
